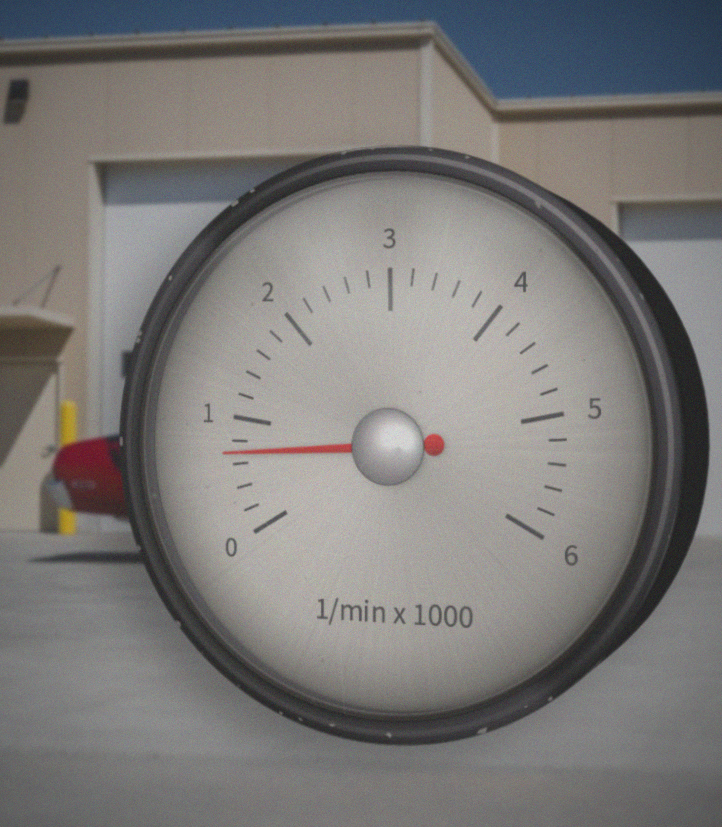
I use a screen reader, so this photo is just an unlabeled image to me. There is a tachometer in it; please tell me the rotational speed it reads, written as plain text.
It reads 700 rpm
